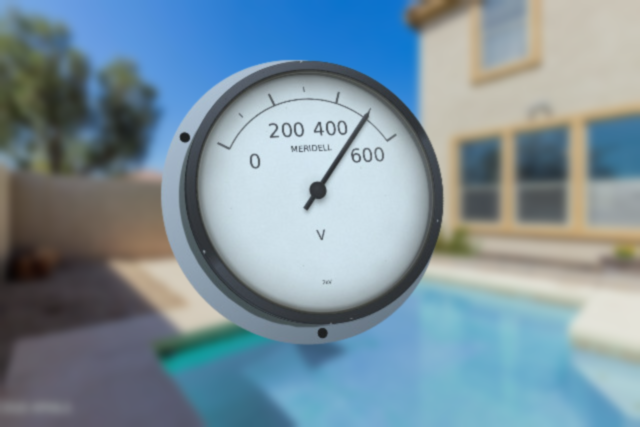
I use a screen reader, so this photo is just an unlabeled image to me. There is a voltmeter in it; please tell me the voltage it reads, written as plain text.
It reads 500 V
